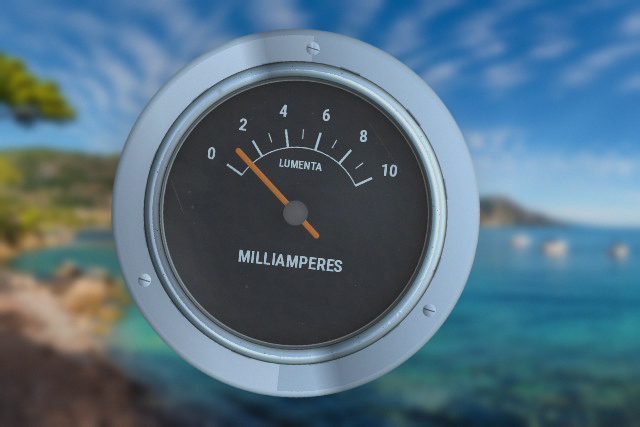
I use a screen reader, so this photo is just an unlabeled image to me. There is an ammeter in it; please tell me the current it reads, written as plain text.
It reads 1 mA
